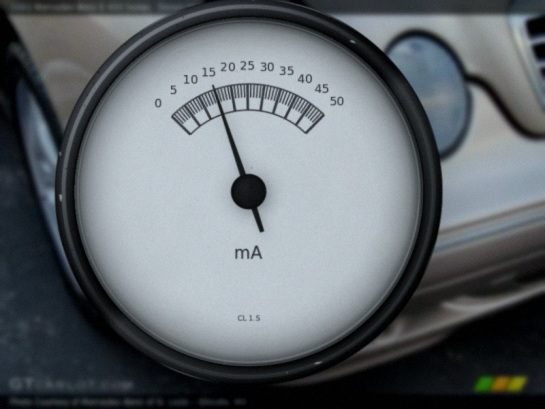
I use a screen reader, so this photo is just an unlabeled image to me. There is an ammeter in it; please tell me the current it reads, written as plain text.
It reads 15 mA
